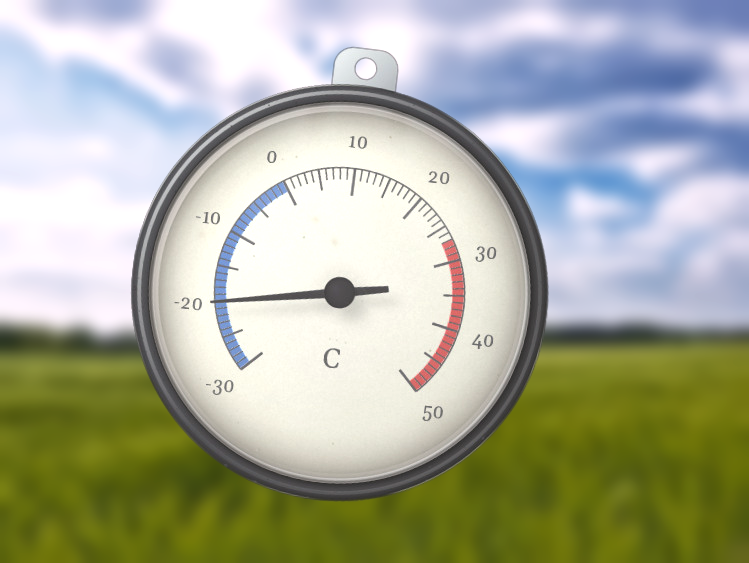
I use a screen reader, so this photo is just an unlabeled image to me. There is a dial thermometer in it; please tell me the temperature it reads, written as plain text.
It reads -20 °C
